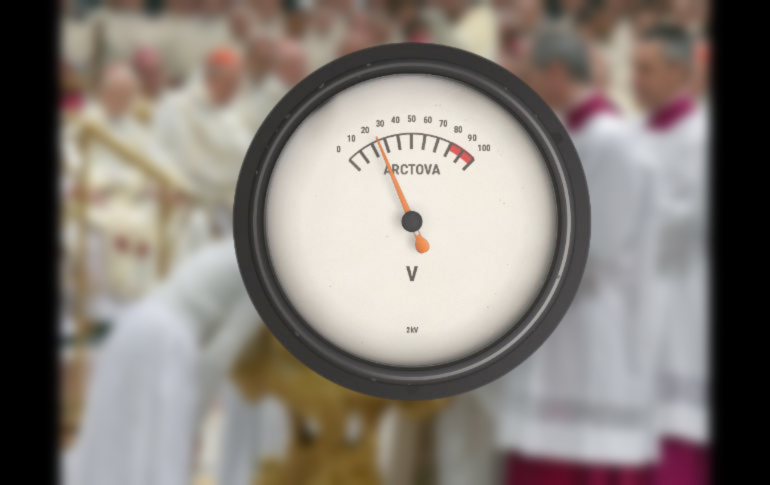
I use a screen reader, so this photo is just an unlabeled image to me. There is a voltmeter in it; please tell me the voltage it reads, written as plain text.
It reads 25 V
